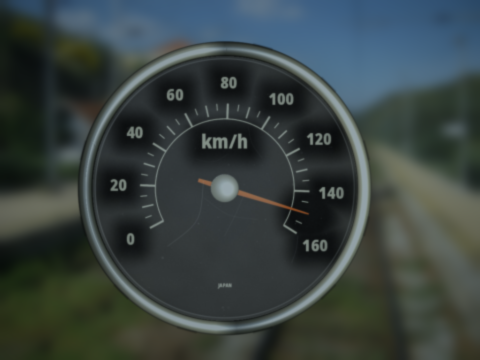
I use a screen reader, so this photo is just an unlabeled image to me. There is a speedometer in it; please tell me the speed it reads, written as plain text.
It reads 150 km/h
